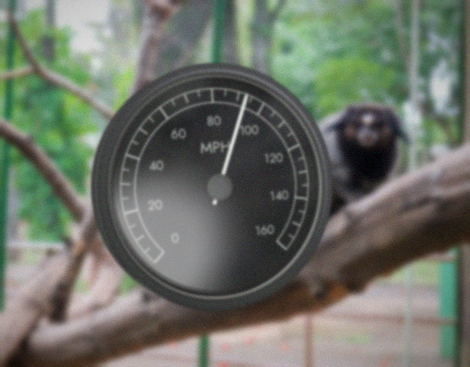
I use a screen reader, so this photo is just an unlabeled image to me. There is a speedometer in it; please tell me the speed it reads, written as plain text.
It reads 92.5 mph
